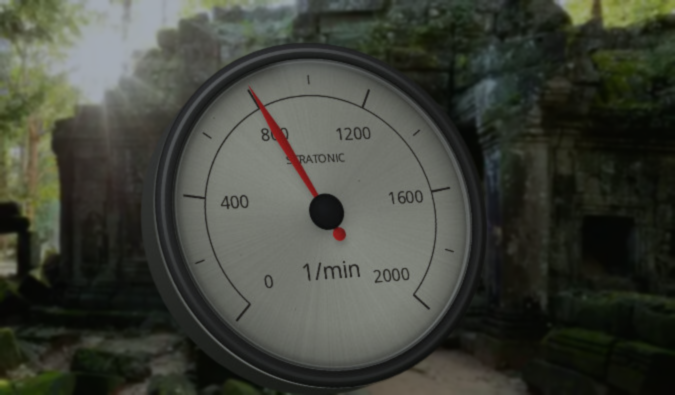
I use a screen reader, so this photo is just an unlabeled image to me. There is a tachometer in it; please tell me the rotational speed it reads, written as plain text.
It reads 800 rpm
